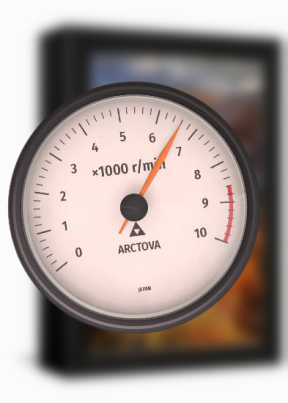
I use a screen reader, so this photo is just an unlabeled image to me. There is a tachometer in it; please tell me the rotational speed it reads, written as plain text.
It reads 6600 rpm
